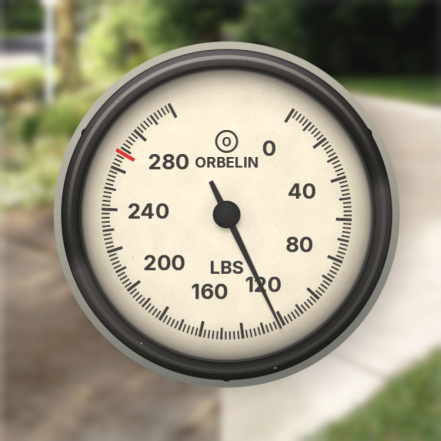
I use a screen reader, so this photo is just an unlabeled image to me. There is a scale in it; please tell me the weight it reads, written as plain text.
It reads 122 lb
